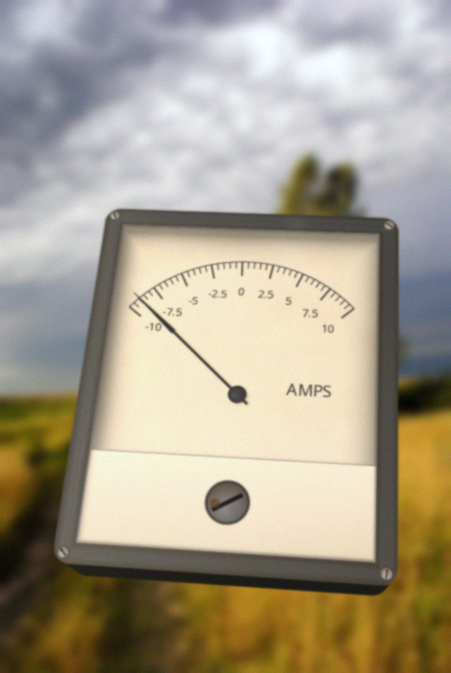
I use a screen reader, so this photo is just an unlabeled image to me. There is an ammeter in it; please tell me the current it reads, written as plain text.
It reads -9 A
